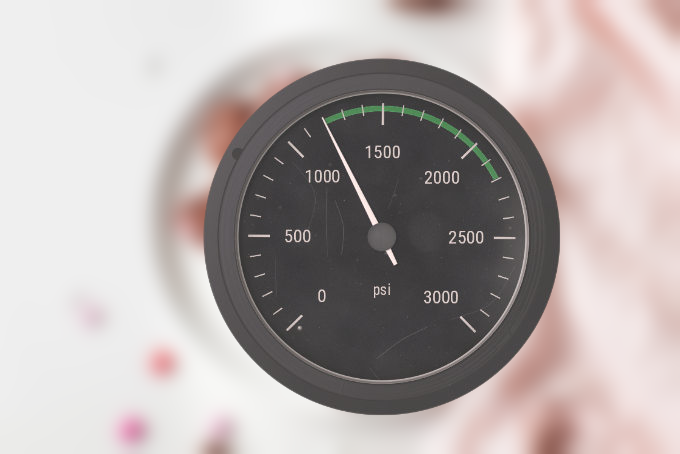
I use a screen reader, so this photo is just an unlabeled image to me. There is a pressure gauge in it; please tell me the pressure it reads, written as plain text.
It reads 1200 psi
